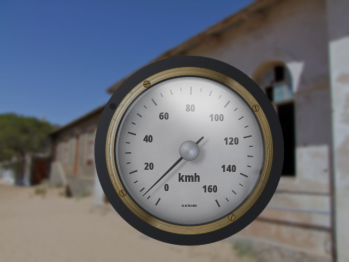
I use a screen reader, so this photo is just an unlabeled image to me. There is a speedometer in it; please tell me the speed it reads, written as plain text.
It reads 7.5 km/h
